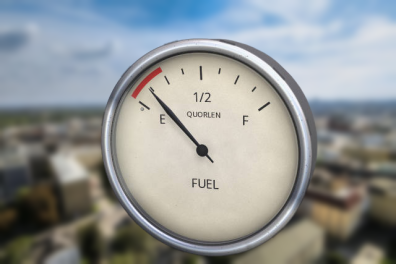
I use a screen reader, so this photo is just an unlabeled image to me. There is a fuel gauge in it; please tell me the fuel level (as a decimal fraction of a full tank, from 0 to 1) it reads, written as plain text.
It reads 0.125
